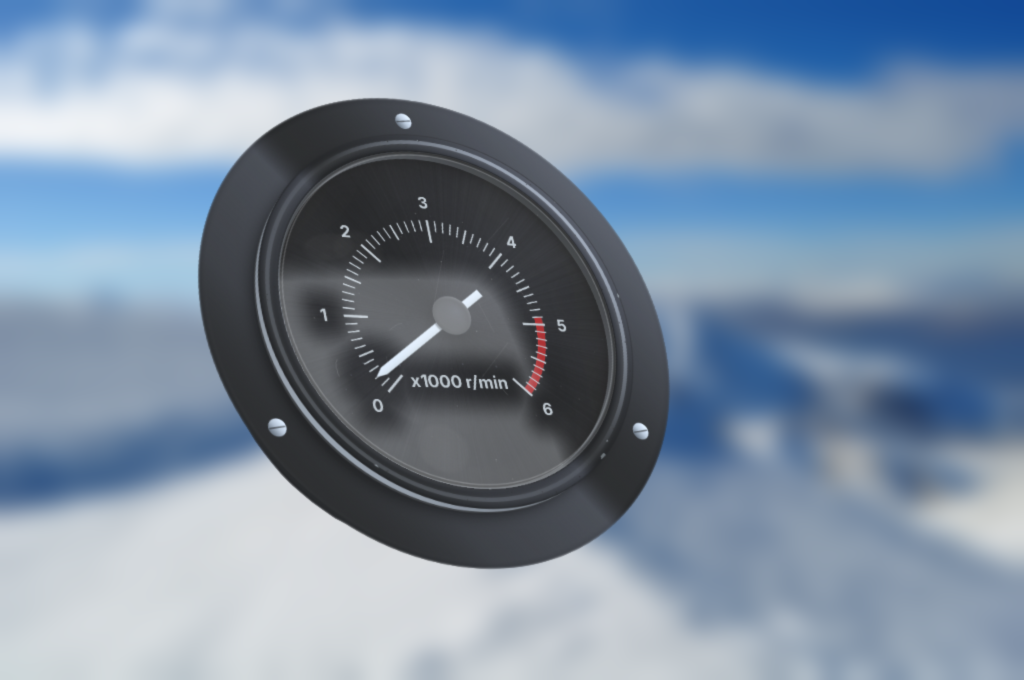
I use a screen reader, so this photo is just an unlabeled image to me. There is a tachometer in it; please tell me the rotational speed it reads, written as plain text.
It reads 200 rpm
